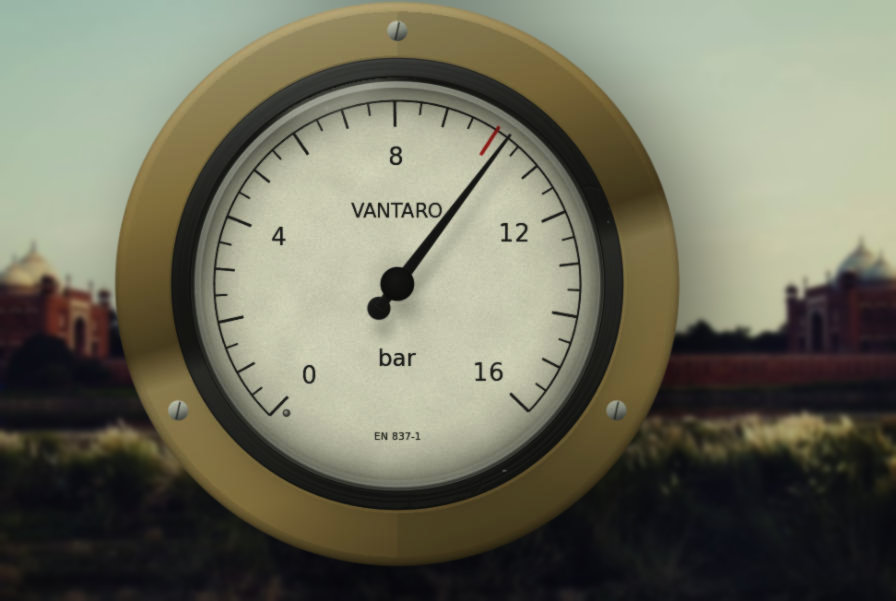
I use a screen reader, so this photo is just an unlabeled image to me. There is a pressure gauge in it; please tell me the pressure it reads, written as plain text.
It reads 10.25 bar
